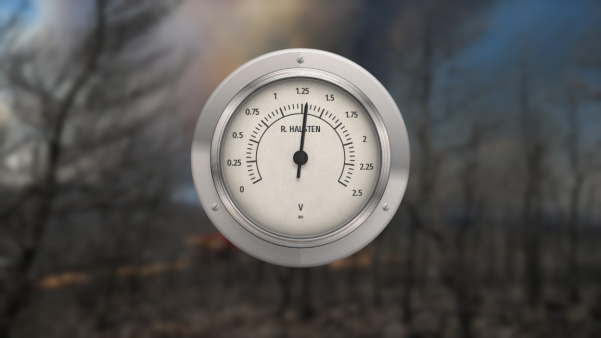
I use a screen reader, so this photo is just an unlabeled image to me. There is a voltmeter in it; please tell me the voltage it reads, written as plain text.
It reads 1.3 V
